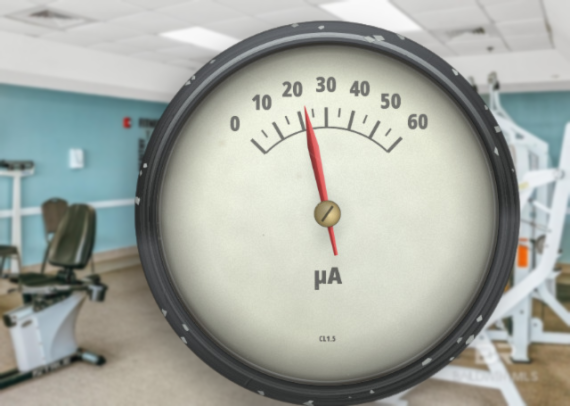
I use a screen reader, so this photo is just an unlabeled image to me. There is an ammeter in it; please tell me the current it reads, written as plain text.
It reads 22.5 µA
